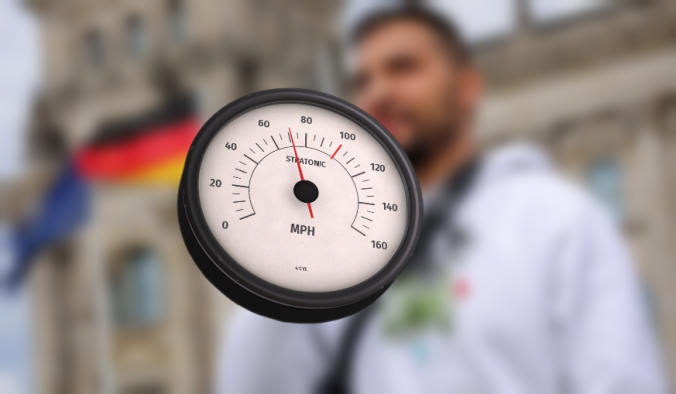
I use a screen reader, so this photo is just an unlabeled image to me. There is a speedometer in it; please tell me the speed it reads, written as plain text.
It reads 70 mph
